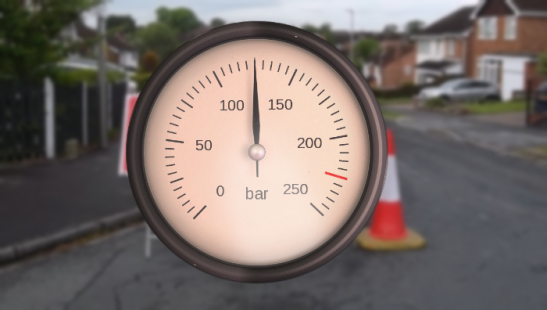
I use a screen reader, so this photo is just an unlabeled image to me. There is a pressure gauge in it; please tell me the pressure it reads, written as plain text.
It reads 125 bar
